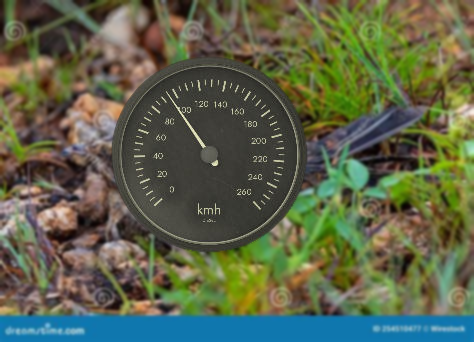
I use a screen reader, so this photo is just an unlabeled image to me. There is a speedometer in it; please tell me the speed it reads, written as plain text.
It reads 95 km/h
